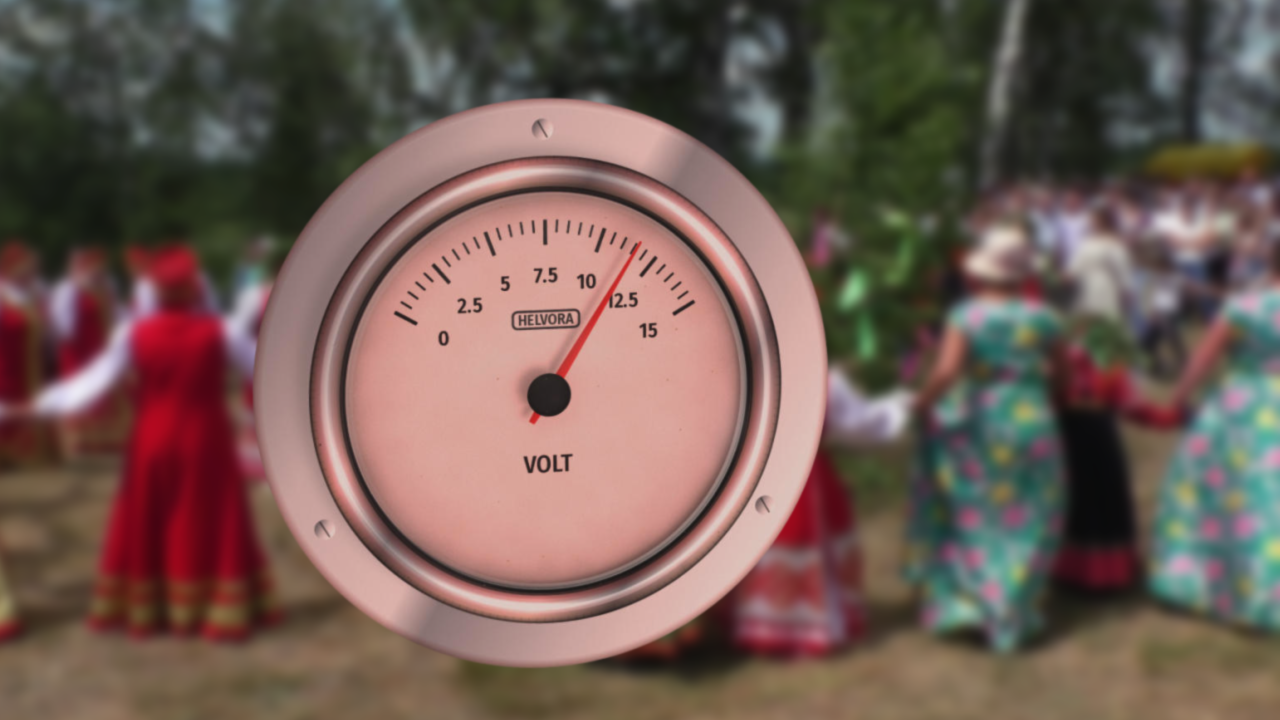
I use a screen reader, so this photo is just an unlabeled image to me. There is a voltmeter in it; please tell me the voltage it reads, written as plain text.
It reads 11.5 V
